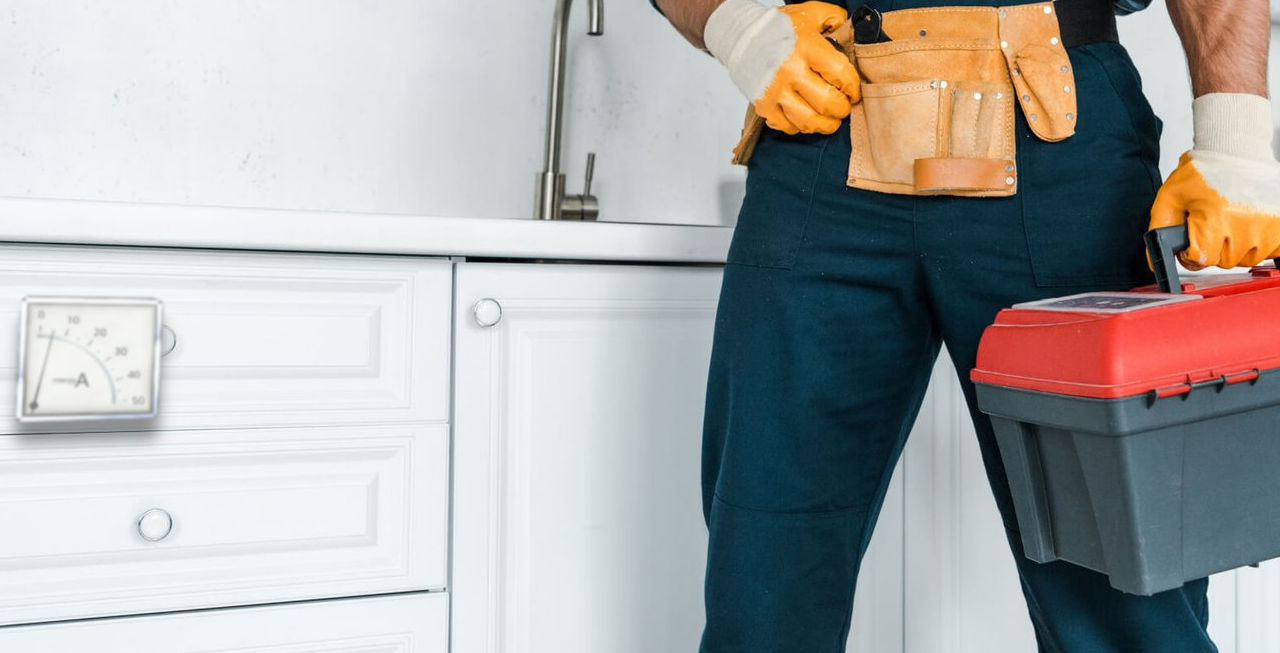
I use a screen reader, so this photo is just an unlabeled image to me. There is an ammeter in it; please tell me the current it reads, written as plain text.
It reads 5 A
